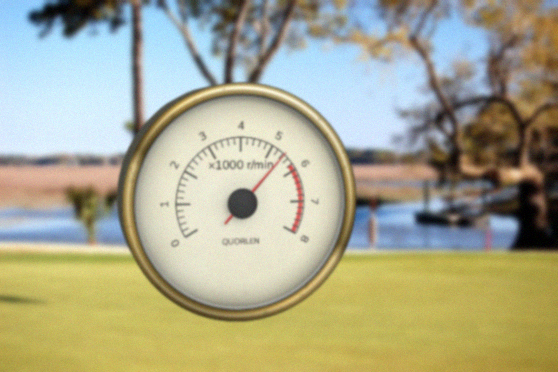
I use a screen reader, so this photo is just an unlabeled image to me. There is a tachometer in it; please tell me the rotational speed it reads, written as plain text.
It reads 5400 rpm
